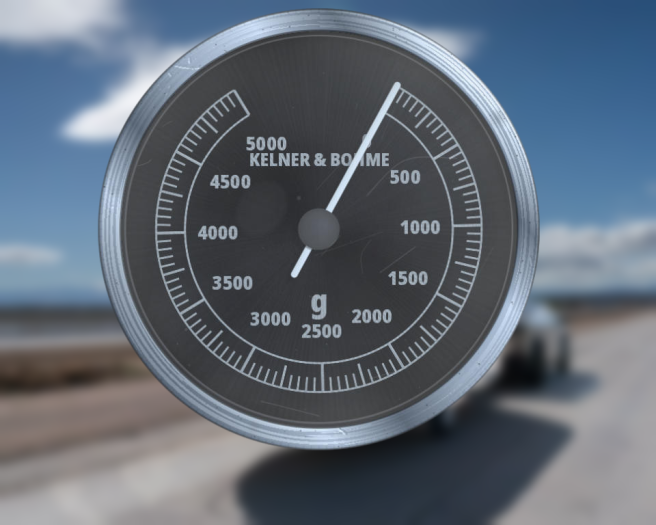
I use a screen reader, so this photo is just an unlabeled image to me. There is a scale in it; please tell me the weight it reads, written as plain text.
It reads 0 g
